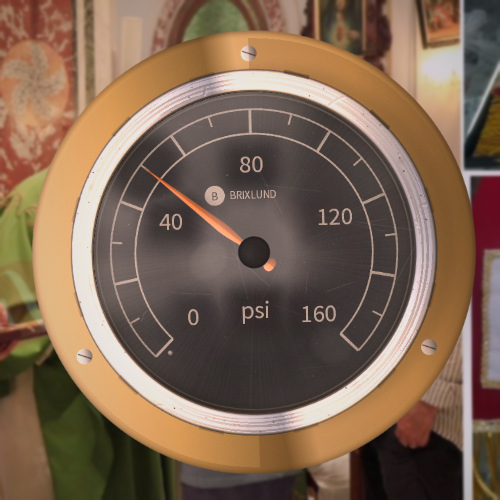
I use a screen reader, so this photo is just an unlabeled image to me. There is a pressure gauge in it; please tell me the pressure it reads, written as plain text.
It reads 50 psi
